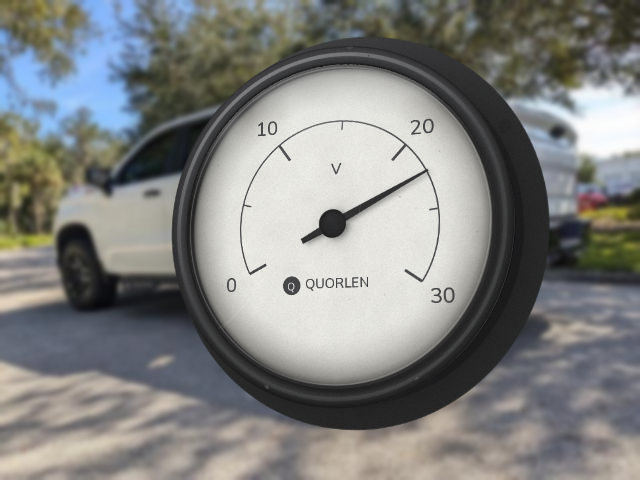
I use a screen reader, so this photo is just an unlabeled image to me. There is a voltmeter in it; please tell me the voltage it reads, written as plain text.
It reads 22.5 V
